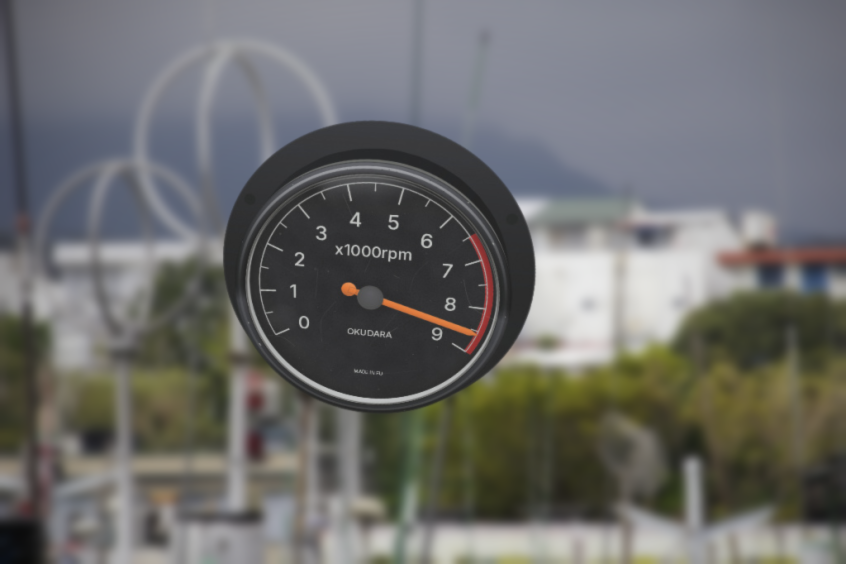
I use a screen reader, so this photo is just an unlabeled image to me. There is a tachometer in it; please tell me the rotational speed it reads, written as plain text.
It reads 8500 rpm
